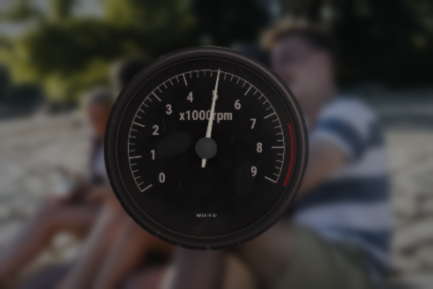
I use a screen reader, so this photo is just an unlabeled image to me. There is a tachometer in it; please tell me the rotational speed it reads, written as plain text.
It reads 5000 rpm
